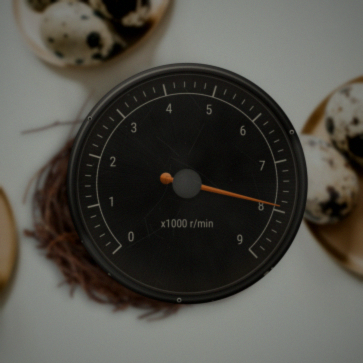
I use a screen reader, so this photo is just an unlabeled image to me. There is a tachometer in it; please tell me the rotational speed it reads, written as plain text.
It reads 7900 rpm
